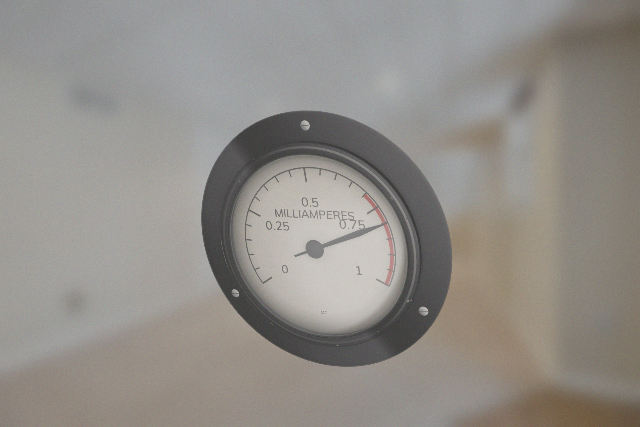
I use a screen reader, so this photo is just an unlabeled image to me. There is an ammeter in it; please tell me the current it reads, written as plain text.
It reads 0.8 mA
